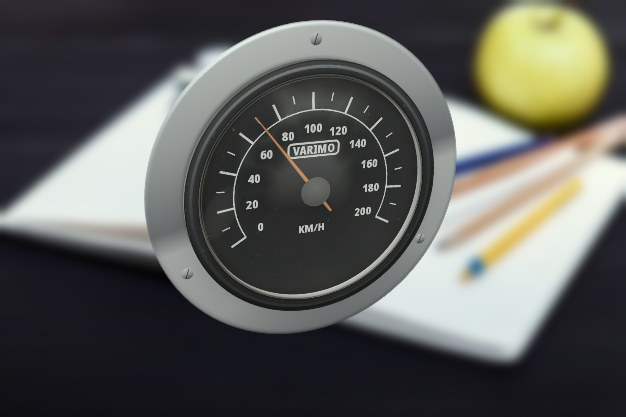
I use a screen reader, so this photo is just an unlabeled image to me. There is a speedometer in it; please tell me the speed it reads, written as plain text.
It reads 70 km/h
